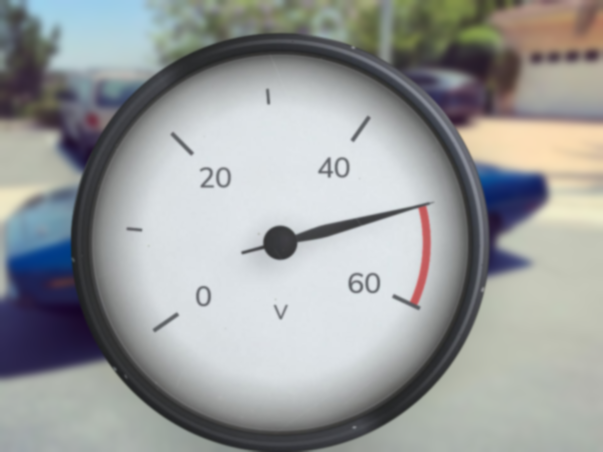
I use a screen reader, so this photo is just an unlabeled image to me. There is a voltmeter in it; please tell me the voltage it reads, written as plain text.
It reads 50 V
